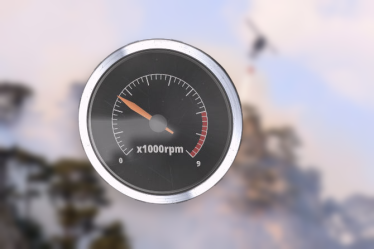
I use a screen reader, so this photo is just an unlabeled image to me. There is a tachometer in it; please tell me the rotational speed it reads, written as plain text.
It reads 2600 rpm
